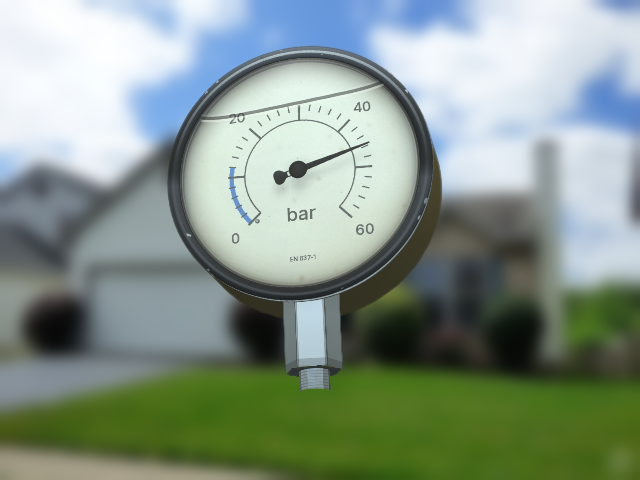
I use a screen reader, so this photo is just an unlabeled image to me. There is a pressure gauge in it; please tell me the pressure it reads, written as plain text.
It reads 46 bar
